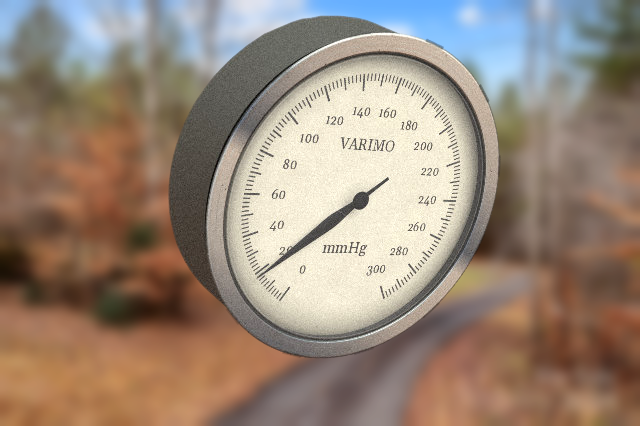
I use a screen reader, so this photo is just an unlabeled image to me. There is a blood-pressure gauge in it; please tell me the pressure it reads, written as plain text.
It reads 20 mmHg
